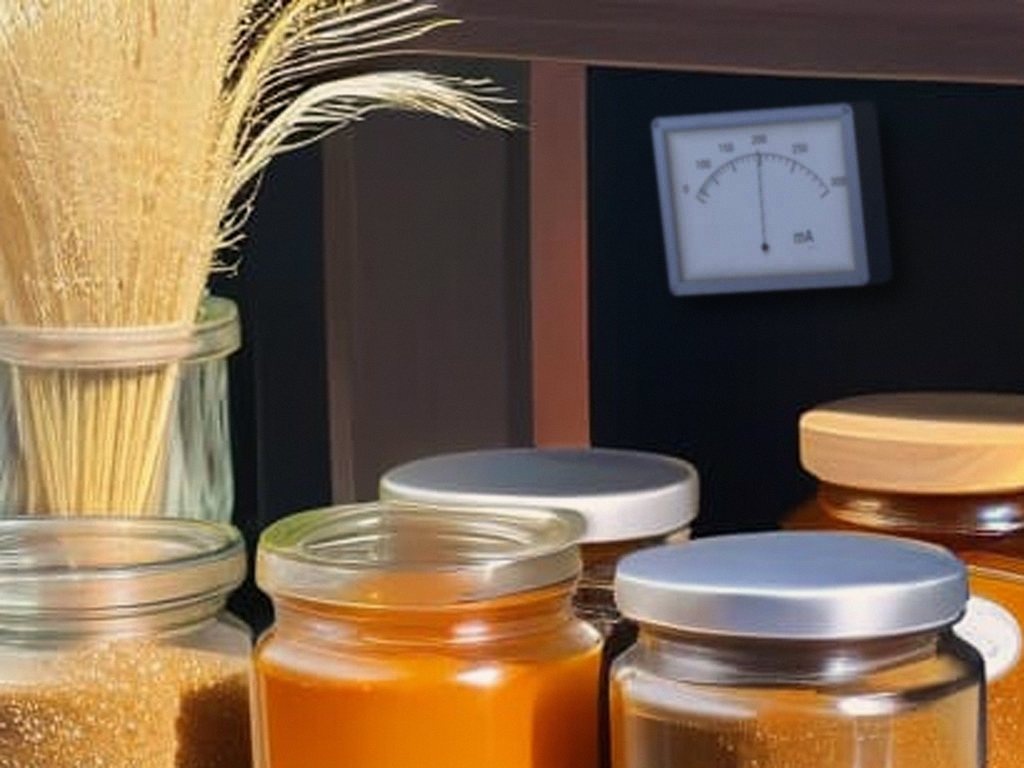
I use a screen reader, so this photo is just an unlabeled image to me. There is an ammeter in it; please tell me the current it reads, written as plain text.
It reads 200 mA
